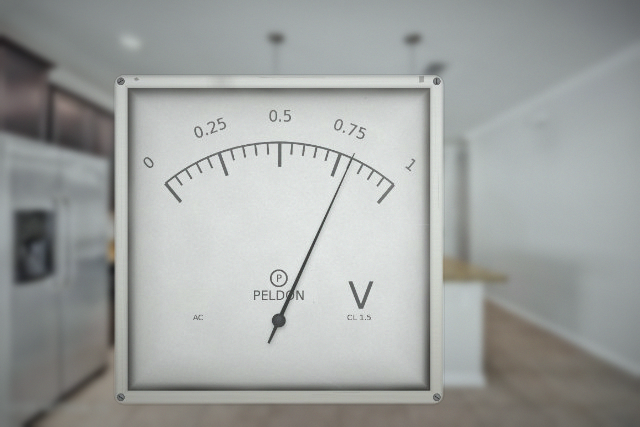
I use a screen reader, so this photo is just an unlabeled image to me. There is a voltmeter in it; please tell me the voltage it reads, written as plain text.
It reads 0.8 V
